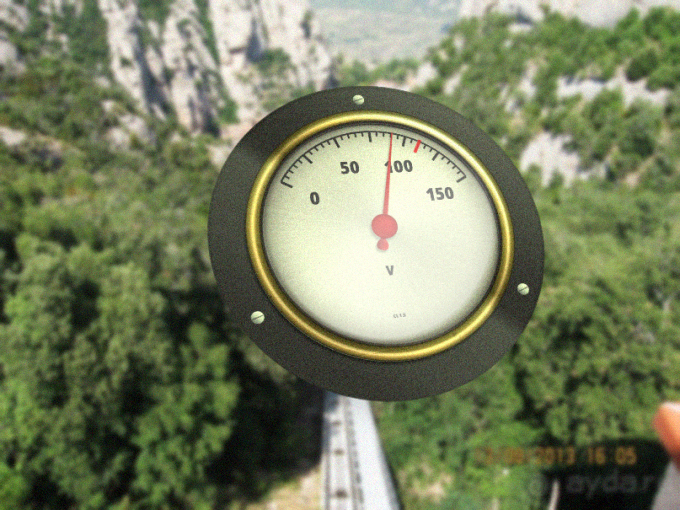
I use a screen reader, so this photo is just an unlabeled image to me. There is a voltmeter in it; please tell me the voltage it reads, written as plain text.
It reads 90 V
